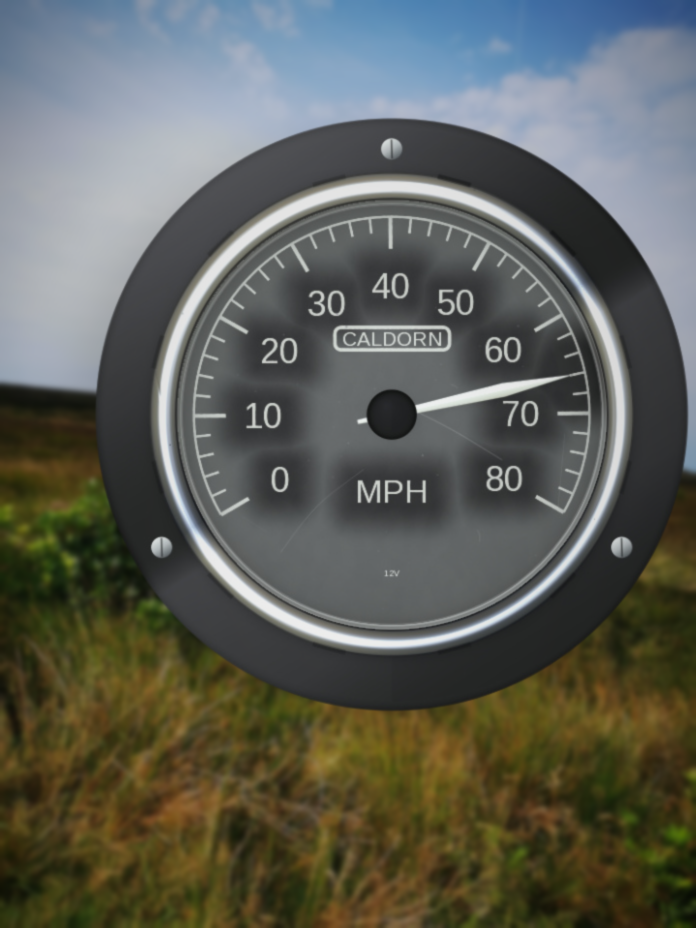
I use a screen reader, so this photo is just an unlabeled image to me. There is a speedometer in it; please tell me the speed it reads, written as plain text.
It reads 66 mph
